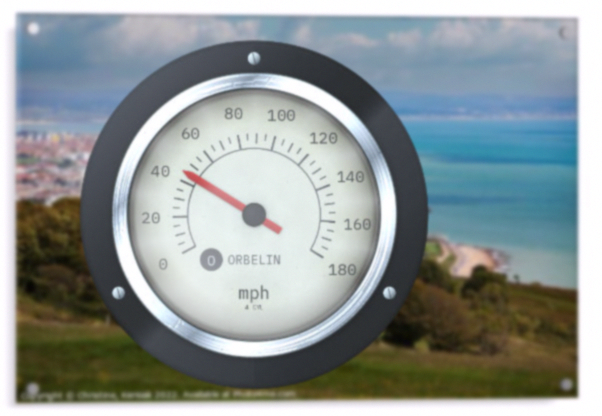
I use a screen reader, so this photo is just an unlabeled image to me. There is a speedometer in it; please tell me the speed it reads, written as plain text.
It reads 45 mph
